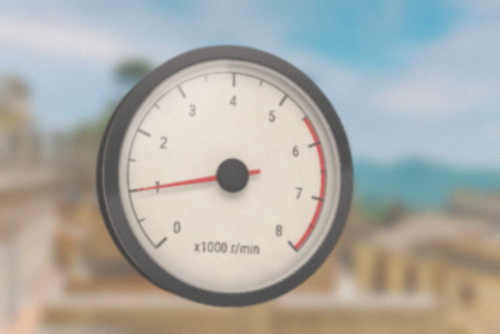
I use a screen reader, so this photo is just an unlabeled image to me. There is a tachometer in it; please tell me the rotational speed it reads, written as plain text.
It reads 1000 rpm
